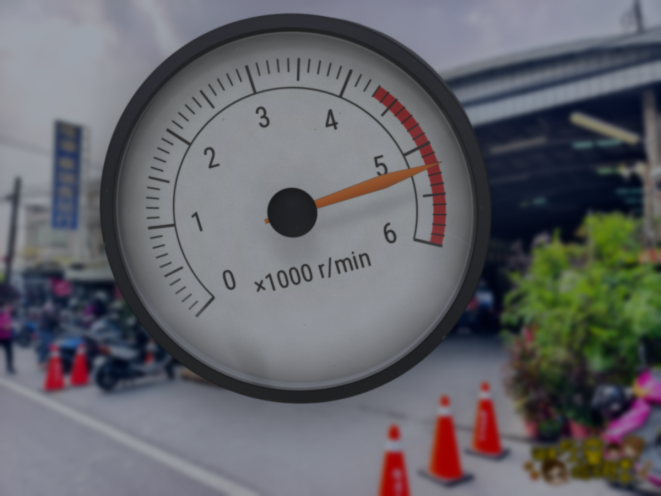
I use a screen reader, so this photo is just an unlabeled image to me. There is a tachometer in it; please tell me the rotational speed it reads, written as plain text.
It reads 5200 rpm
